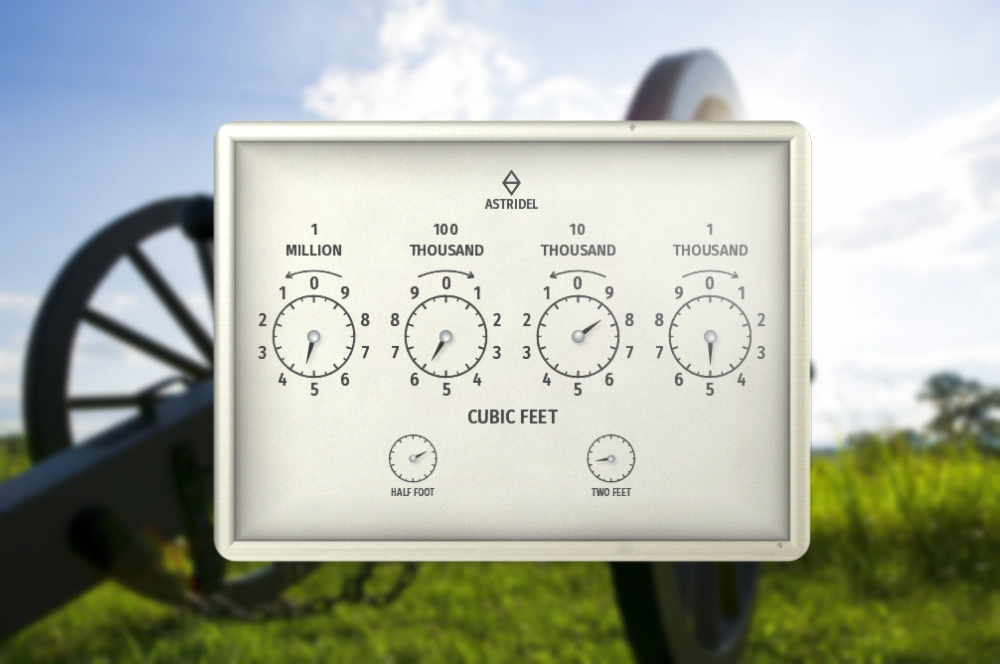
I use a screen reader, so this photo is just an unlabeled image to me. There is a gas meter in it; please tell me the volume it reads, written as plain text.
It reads 458500 ft³
